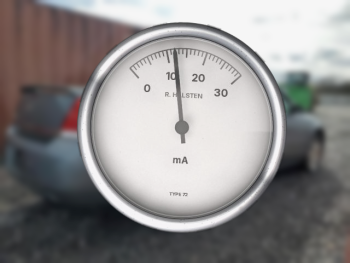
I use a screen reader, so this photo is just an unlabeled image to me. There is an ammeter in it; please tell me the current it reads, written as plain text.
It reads 12 mA
